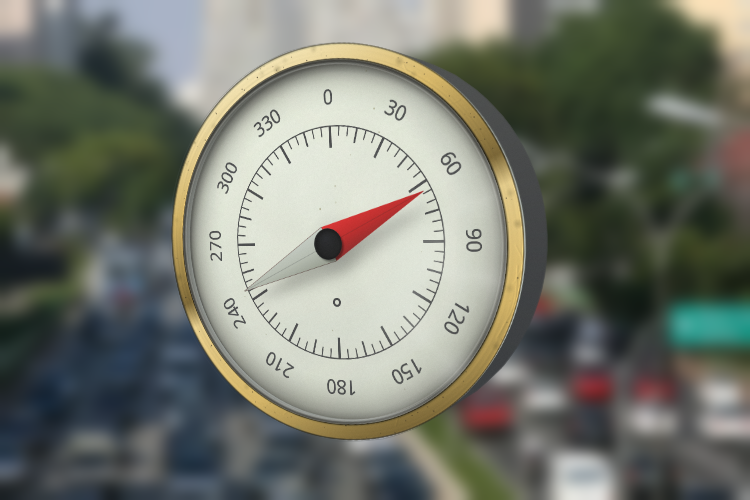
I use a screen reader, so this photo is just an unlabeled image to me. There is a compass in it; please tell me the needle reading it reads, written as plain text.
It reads 65 °
